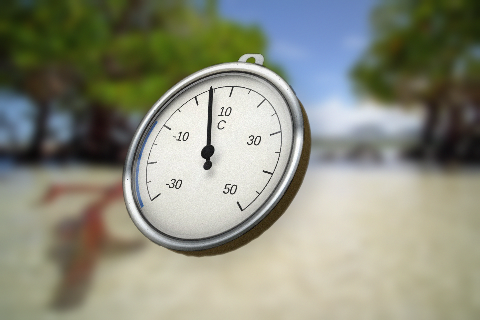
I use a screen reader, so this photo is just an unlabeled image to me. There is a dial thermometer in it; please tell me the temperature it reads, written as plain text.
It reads 5 °C
